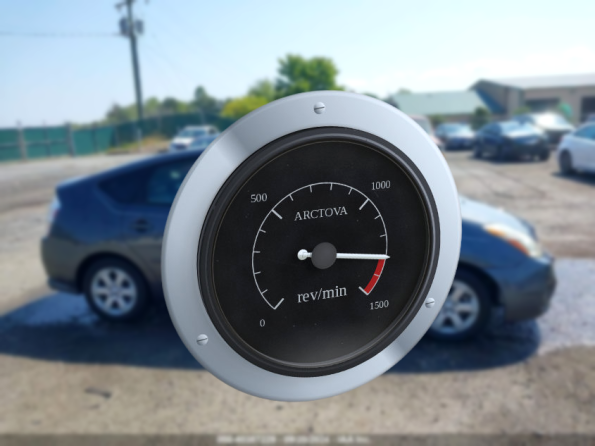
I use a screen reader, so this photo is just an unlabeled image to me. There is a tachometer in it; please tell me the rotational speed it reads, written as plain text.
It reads 1300 rpm
